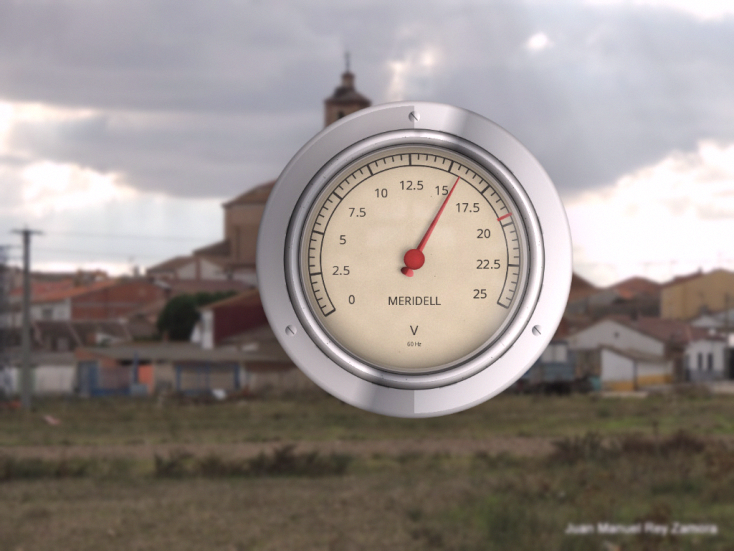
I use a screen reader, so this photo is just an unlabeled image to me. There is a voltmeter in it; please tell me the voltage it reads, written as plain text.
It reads 15.75 V
